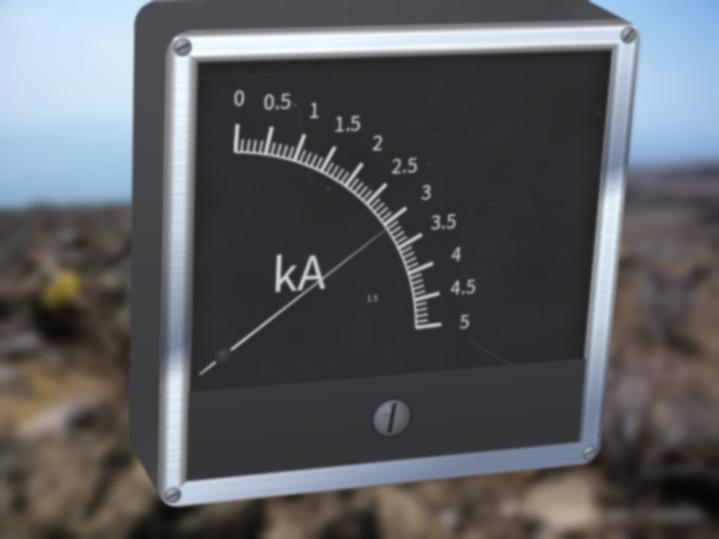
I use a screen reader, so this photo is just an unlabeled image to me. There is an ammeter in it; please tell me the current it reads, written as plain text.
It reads 3 kA
